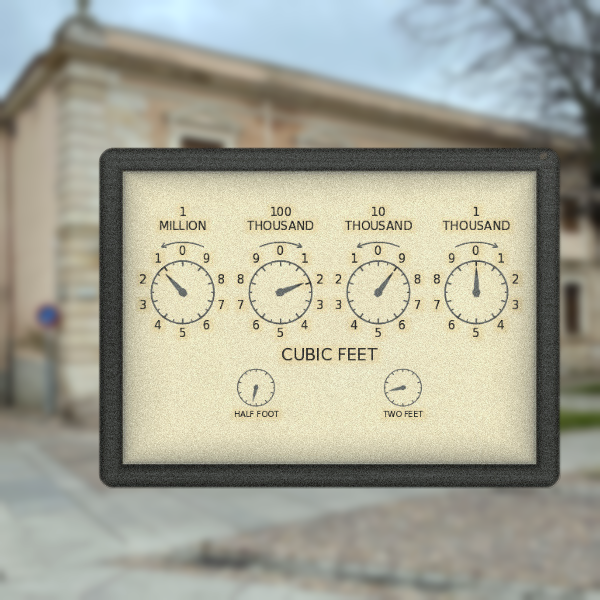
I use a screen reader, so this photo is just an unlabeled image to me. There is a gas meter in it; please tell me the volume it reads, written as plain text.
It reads 119000 ft³
